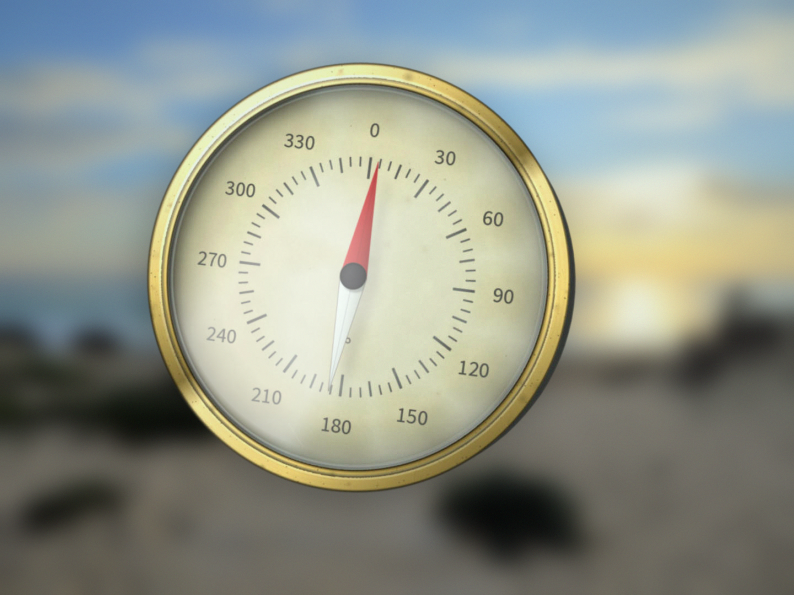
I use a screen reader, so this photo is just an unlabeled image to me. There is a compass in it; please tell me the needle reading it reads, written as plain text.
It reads 5 °
